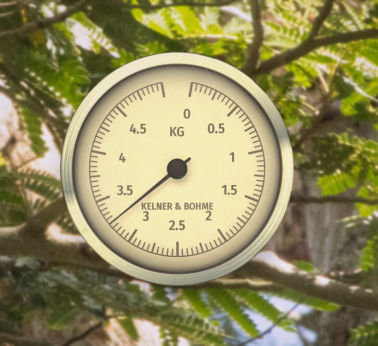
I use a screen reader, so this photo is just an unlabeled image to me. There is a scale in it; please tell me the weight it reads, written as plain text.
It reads 3.25 kg
